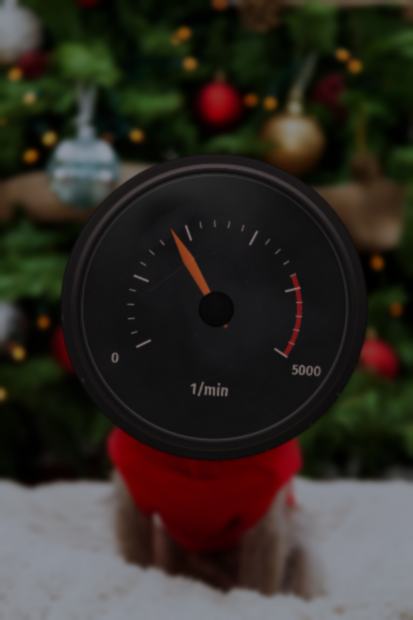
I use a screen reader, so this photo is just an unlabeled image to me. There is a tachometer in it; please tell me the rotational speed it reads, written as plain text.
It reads 1800 rpm
